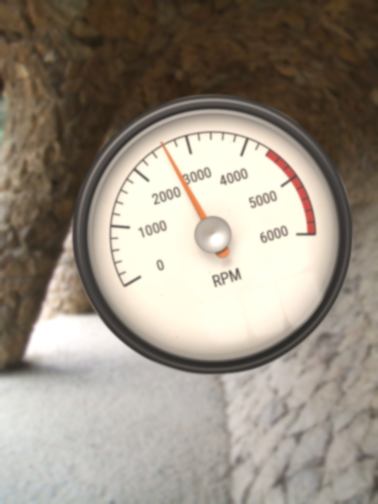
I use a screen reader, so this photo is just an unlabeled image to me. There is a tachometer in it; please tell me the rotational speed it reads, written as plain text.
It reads 2600 rpm
